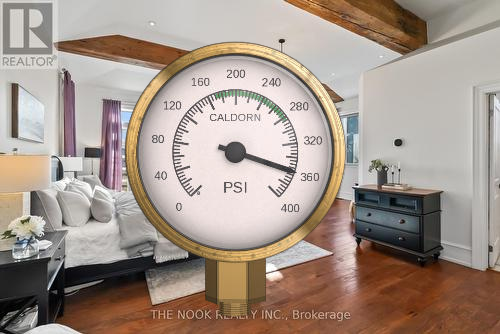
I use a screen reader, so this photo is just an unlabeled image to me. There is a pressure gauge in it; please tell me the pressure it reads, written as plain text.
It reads 360 psi
